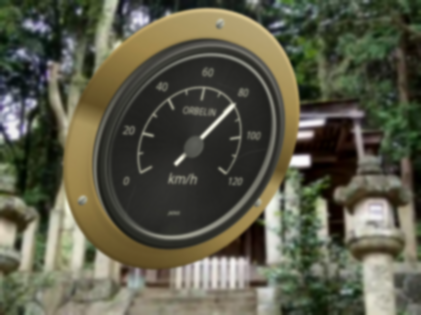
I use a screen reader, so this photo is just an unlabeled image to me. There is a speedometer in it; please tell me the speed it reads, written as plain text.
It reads 80 km/h
